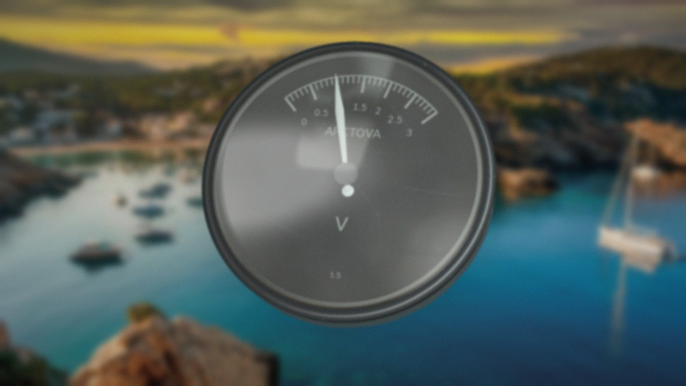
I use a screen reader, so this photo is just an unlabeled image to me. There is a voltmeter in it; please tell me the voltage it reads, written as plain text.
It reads 1 V
